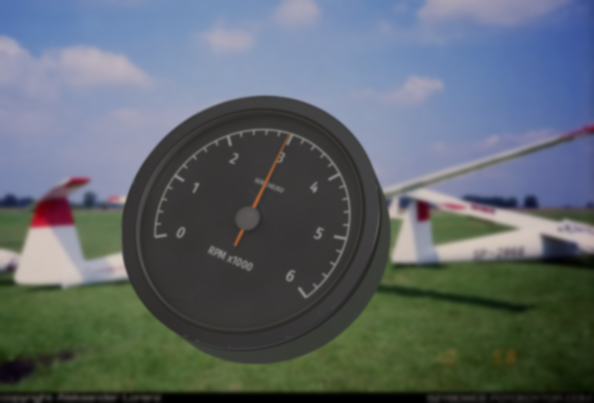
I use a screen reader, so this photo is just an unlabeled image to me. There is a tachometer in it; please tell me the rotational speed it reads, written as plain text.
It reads 3000 rpm
